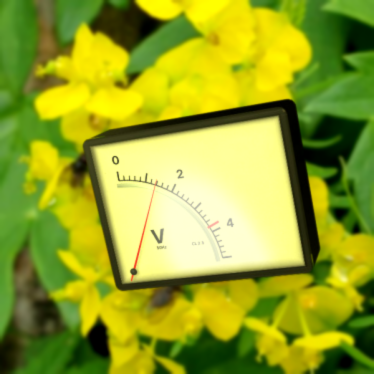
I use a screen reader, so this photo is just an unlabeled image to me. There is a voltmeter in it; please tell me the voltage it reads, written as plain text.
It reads 1.4 V
